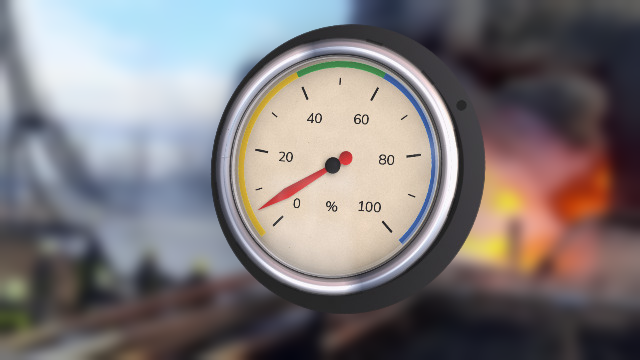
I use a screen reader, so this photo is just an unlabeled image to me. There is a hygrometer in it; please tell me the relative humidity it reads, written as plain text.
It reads 5 %
